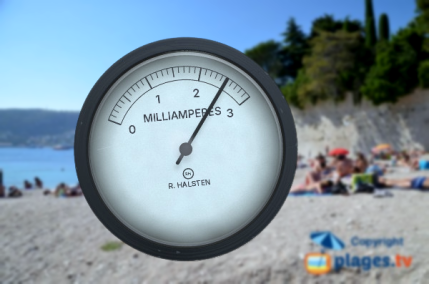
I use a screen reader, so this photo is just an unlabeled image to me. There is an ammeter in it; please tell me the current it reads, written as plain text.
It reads 2.5 mA
